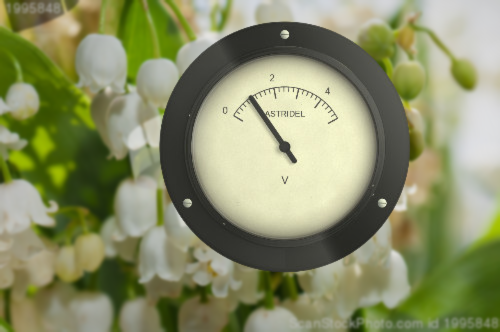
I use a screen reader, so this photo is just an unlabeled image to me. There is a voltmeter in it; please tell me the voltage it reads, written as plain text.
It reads 1 V
